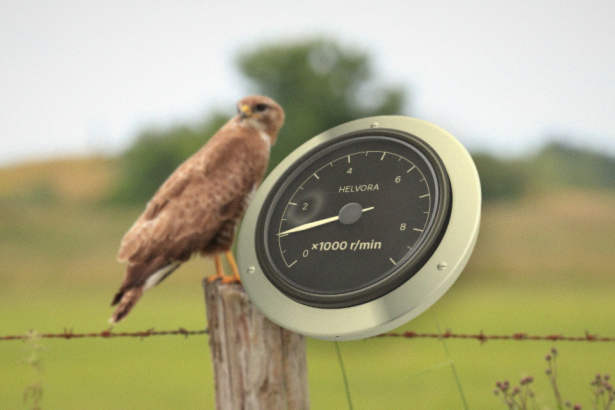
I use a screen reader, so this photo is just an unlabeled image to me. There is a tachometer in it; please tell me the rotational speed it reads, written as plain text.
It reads 1000 rpm
